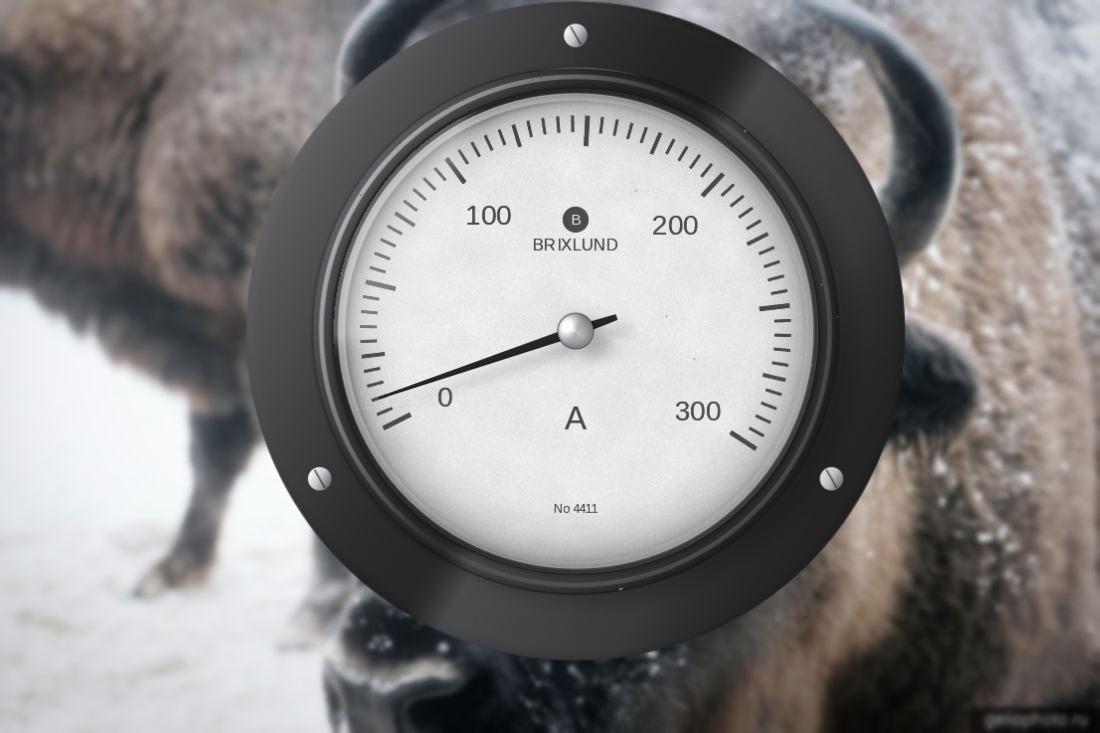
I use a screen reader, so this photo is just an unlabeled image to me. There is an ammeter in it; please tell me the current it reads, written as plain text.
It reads 10 A
